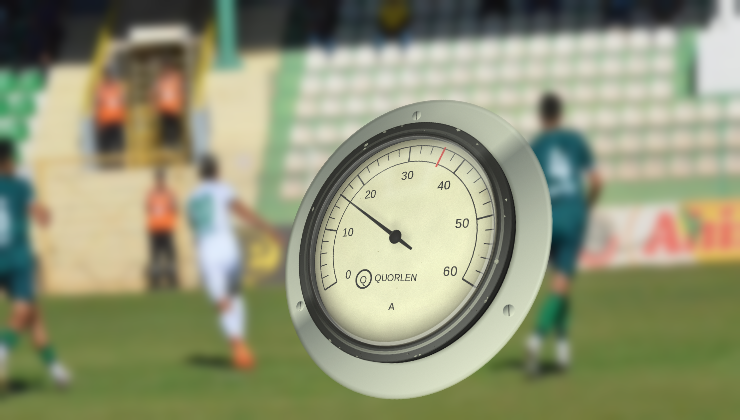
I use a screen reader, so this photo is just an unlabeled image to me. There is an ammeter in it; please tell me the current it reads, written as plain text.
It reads 16 A
